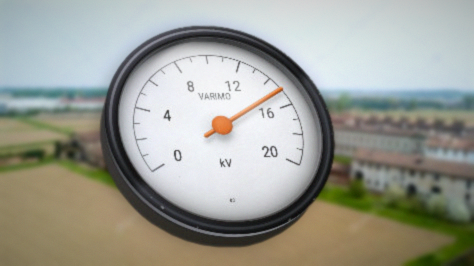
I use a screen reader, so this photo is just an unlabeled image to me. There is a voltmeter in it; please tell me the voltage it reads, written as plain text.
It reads 15 kV
